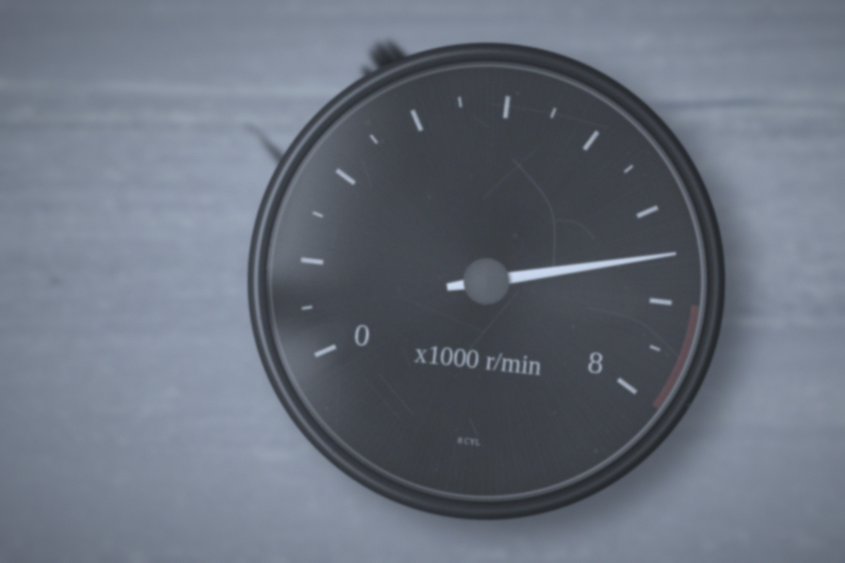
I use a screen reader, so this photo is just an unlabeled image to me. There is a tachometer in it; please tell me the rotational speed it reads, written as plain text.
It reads 6500 rpm
